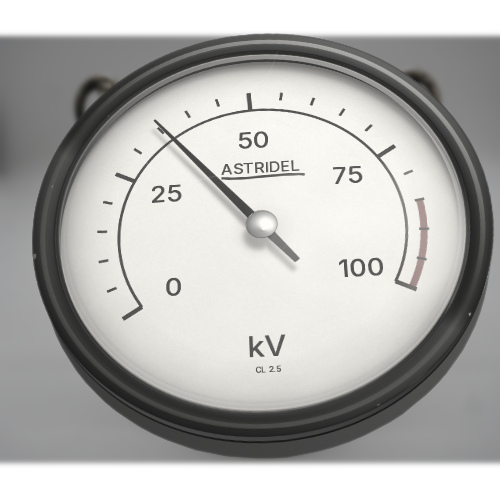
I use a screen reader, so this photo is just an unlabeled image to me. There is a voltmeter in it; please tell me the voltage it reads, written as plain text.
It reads 35 kV
